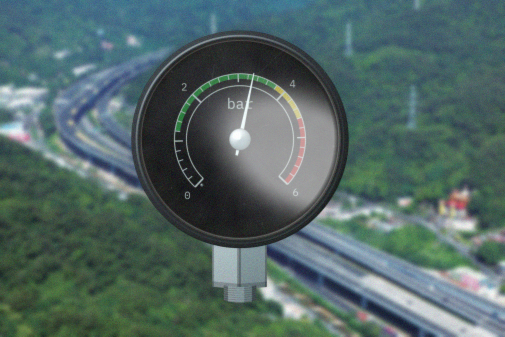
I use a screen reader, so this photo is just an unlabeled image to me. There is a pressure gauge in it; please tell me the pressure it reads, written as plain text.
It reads 3.3 bar
